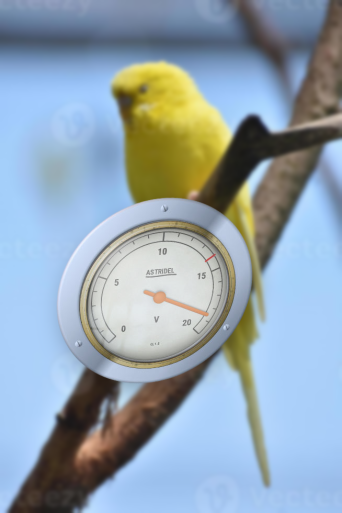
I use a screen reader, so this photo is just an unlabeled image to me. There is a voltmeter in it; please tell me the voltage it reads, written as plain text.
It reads 18.5 V
